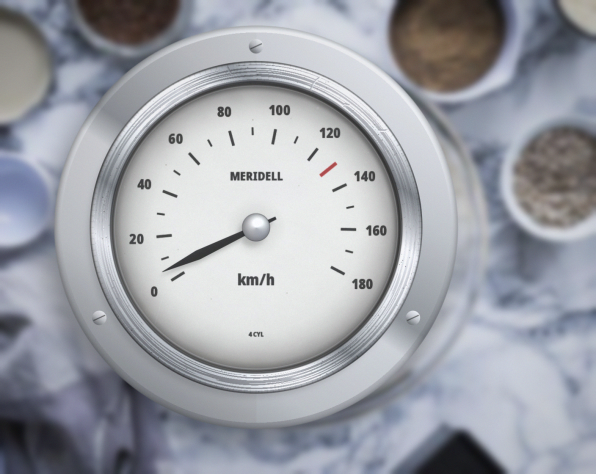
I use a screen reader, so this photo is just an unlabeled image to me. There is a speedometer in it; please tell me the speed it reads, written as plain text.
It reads 5 km/h
